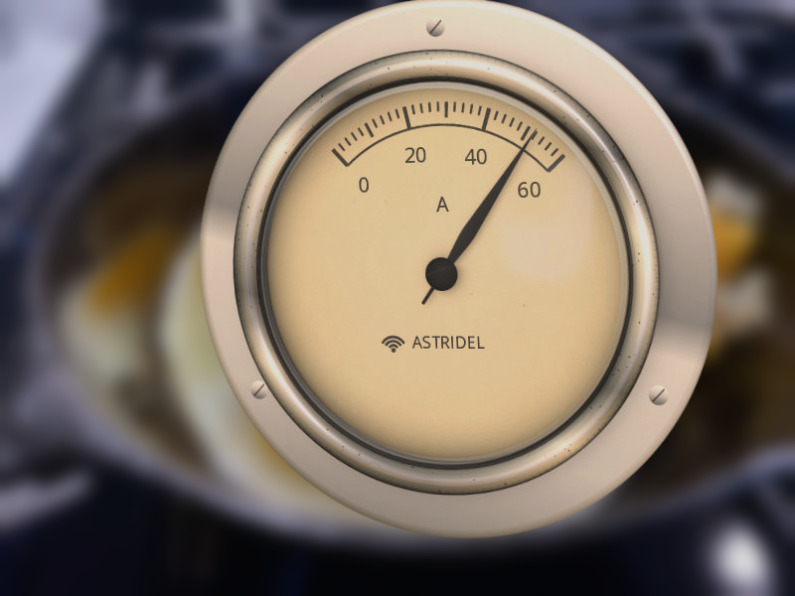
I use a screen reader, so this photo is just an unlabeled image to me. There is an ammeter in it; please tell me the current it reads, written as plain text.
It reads 52 A
